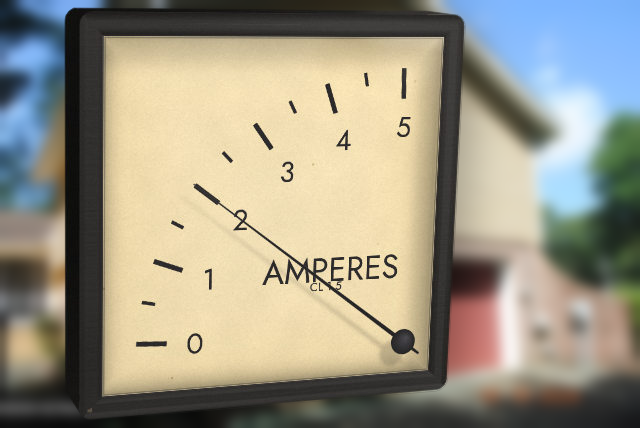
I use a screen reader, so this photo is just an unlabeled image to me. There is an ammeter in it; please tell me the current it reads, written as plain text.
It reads 2 A
